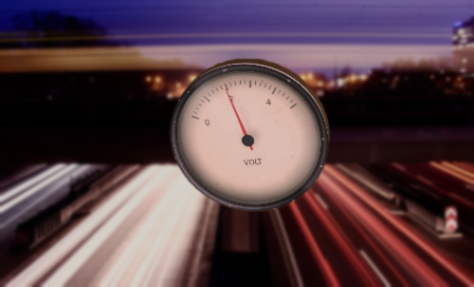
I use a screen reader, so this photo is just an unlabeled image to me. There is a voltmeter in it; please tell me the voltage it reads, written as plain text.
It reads 2 V
